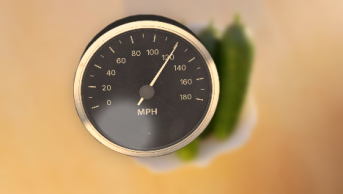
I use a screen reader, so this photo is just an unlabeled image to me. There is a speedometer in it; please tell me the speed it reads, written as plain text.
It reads 120 mph
